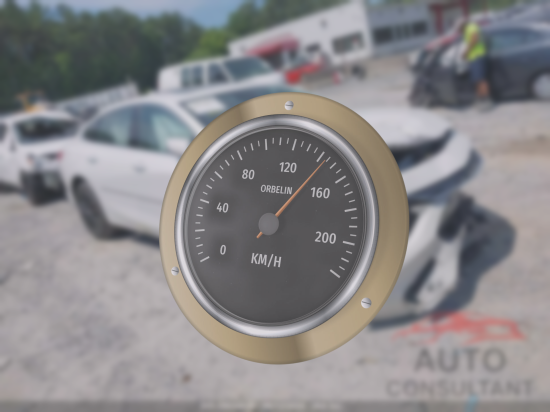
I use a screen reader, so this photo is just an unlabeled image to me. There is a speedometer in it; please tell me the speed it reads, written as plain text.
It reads 145 km/h
